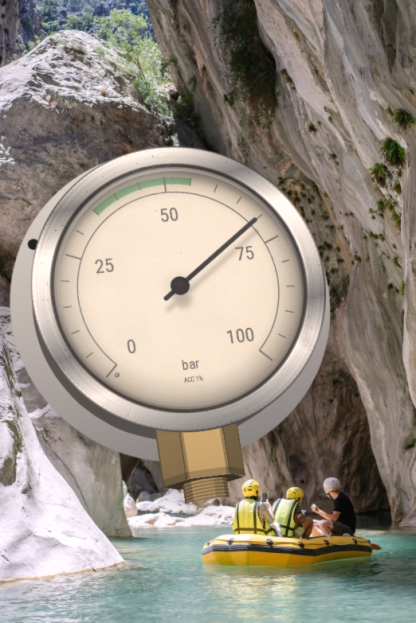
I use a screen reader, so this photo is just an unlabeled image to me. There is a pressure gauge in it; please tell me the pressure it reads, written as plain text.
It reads 70 bar
